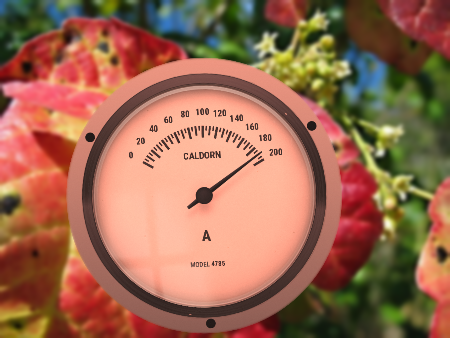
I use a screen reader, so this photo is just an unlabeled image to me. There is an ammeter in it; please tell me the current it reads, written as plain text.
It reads 190 A
